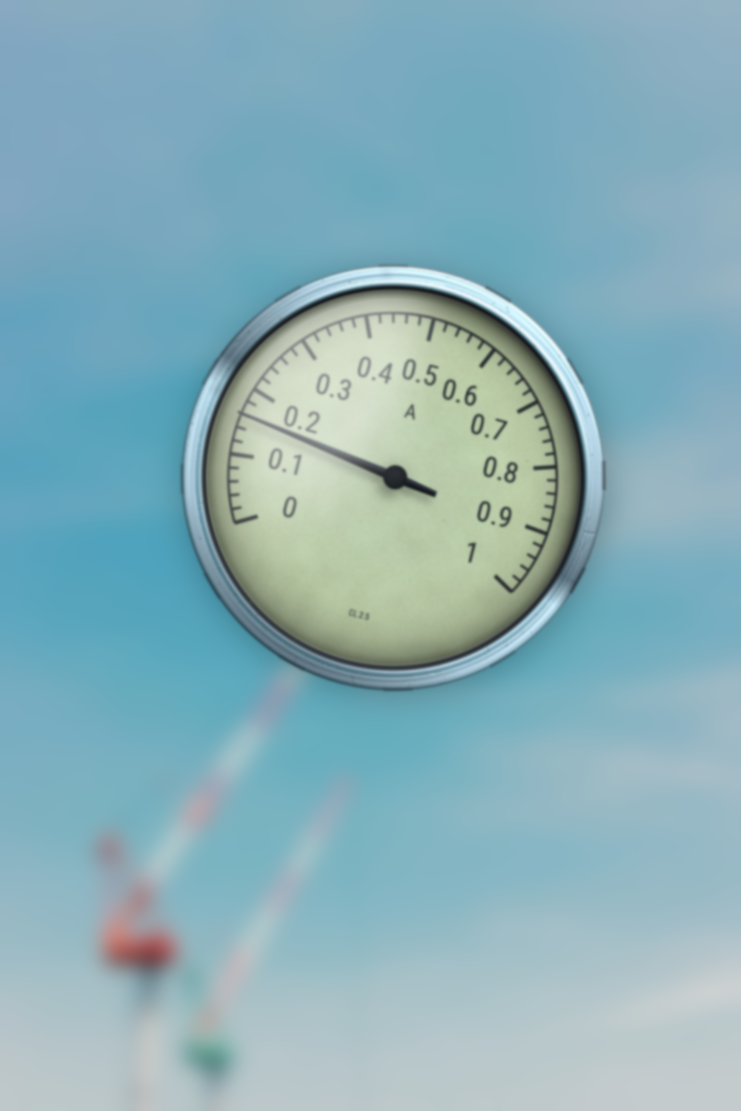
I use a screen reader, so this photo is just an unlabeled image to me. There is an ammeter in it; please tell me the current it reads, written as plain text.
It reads 0.16 A
